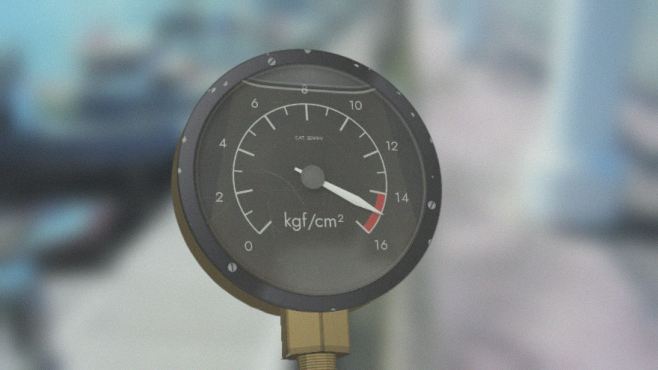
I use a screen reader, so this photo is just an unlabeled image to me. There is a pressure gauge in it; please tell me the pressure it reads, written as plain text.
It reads 15 kg/cm²
